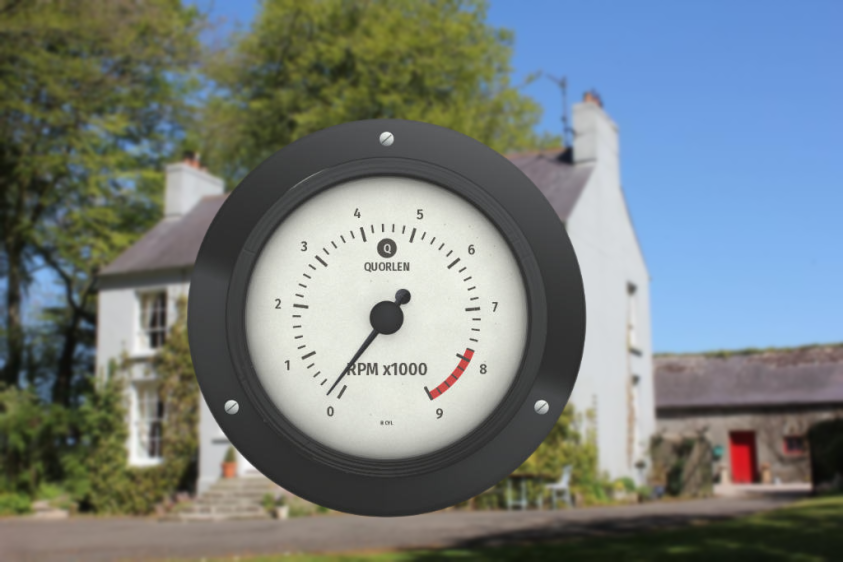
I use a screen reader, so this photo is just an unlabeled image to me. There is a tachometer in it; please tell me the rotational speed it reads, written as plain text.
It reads 200 rpm
